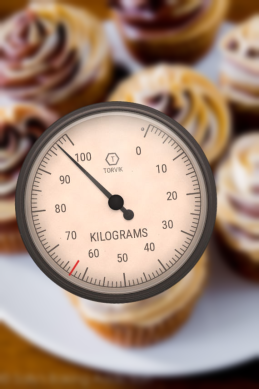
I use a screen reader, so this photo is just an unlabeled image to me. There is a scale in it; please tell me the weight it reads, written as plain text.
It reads 97 kg
